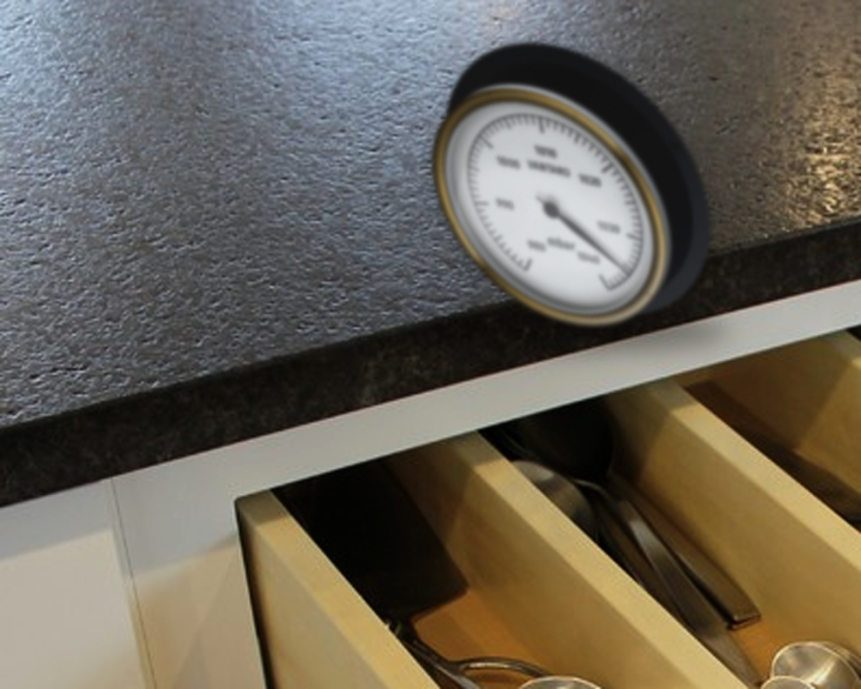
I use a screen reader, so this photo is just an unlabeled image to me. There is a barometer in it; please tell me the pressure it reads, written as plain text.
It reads 1035 mbar
